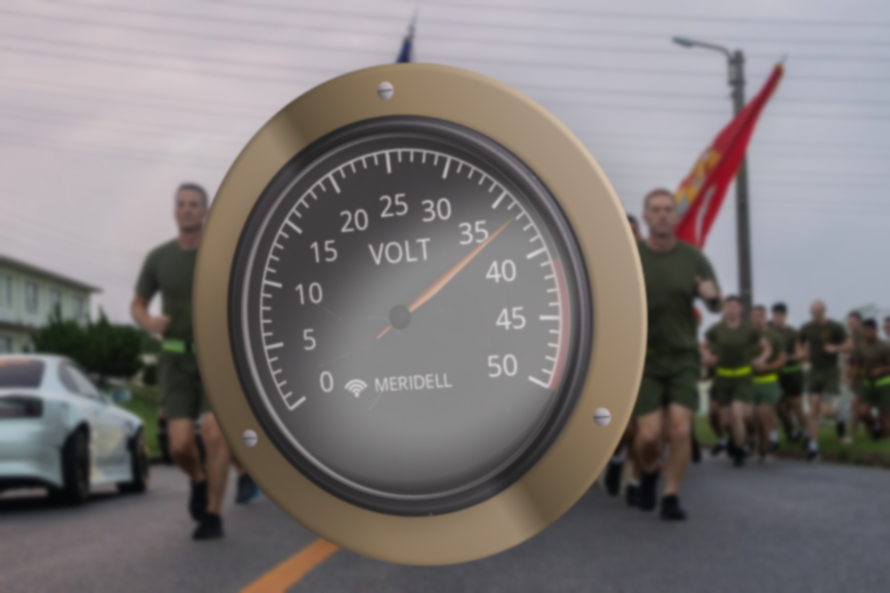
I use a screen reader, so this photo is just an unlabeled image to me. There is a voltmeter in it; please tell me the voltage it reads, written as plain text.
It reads 37 V
